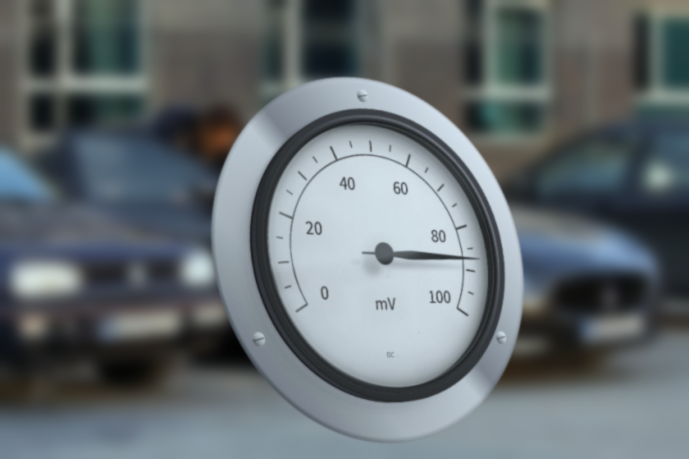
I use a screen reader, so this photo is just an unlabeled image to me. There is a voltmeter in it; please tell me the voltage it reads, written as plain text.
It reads 87.5 mV
